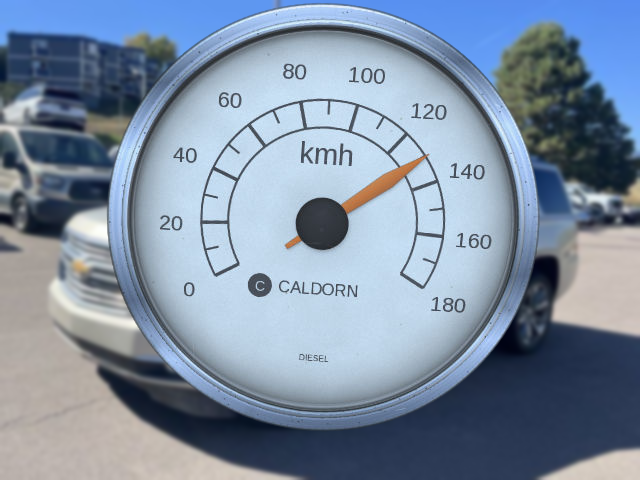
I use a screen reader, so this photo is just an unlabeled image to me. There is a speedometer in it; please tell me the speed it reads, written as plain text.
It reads 130 km/h
